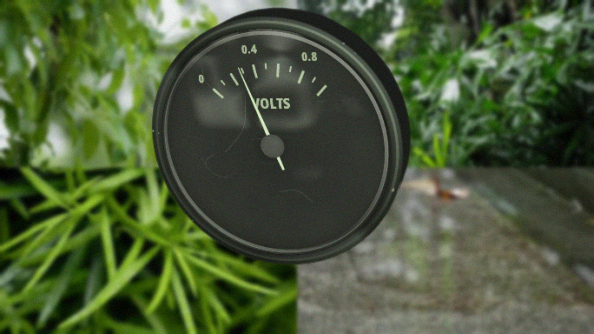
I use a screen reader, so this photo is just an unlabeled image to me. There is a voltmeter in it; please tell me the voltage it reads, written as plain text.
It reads 0.3 V
